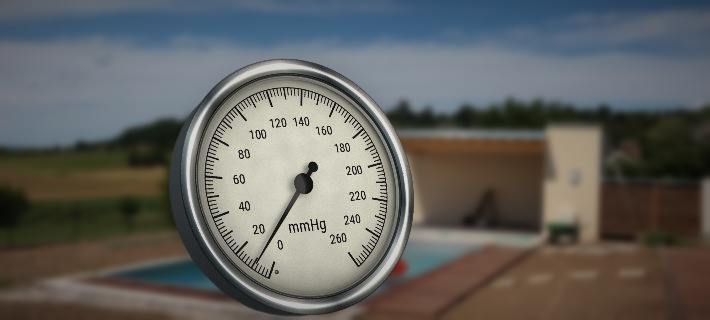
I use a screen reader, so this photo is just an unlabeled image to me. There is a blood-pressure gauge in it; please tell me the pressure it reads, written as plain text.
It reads 10 mmHg
